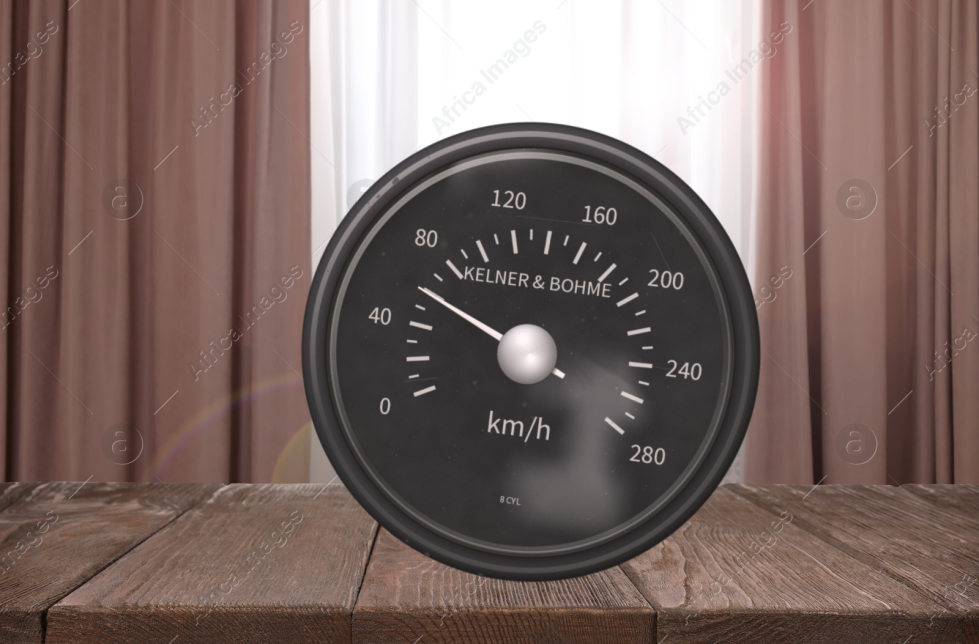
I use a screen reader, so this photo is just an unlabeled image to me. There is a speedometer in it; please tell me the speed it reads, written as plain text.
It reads 60 km/h
